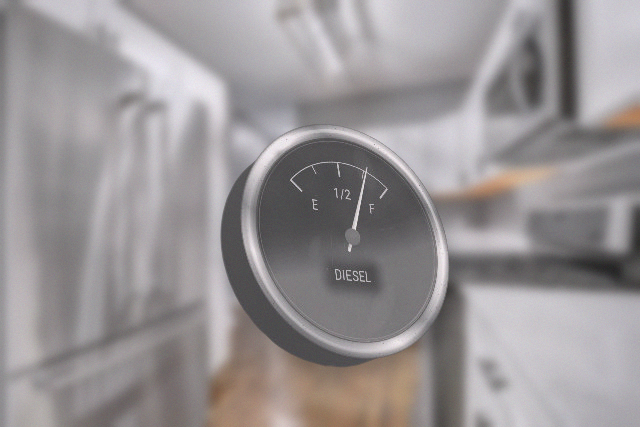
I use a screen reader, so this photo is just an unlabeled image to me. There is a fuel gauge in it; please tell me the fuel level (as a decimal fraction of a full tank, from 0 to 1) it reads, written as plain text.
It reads 0.75
